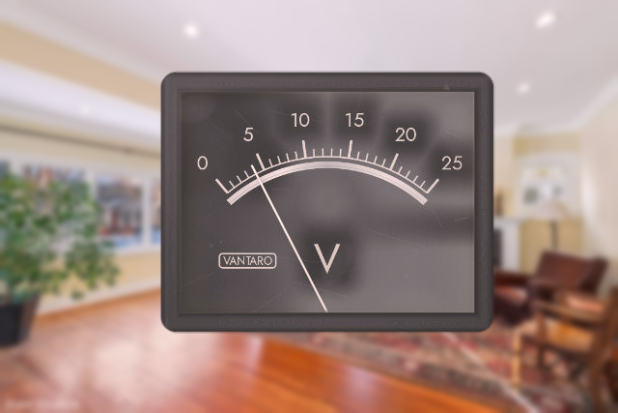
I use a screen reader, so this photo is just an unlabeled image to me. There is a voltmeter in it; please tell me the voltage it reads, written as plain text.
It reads 4 V
